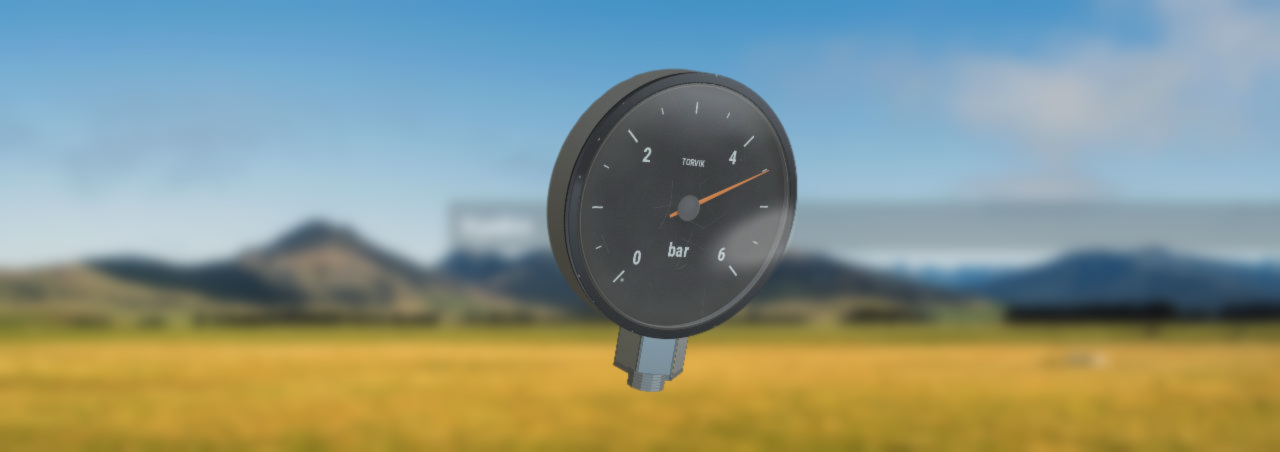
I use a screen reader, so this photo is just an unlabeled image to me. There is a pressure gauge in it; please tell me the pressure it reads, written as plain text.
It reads 4.5 bar
